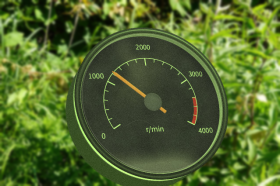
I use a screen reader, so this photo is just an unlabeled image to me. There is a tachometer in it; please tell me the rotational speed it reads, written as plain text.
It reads 1200 rpm
